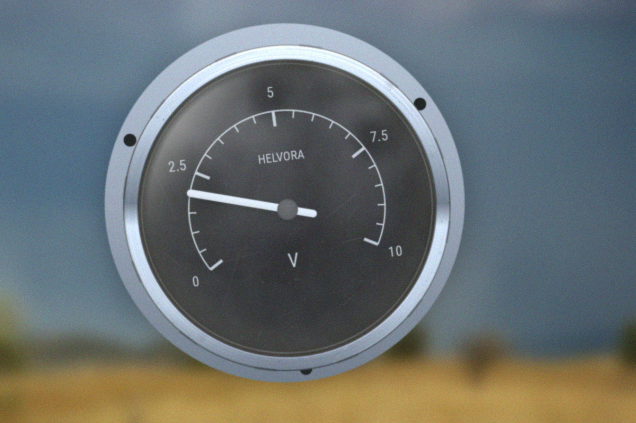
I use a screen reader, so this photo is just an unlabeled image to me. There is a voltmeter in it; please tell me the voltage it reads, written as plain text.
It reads 2 V
